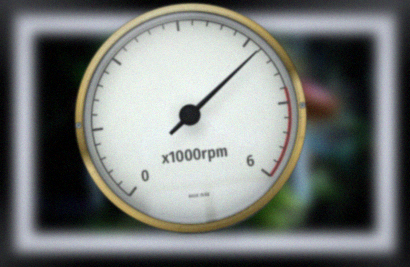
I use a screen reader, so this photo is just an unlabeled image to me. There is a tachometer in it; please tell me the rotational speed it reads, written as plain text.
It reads 4200 rpm
